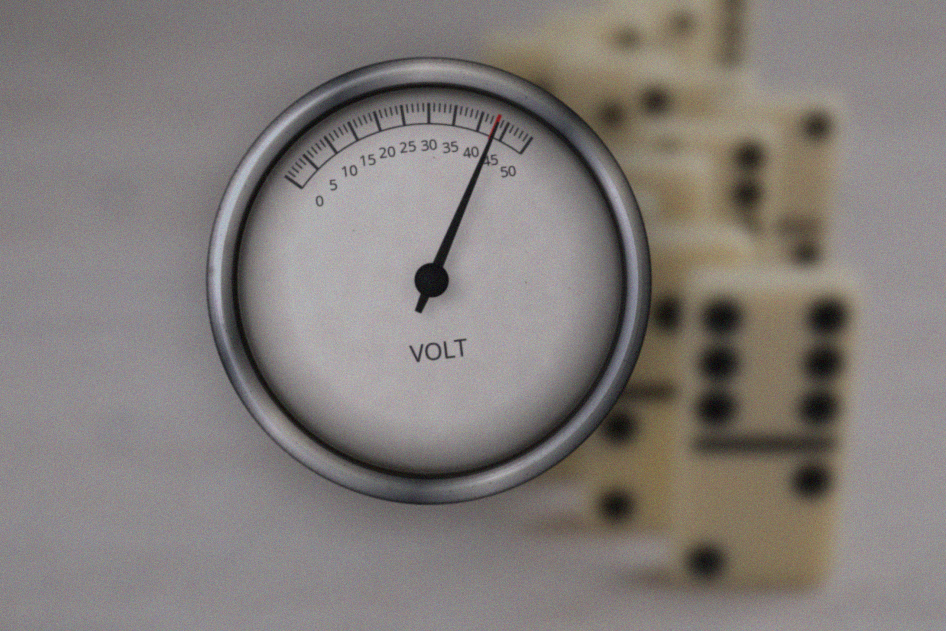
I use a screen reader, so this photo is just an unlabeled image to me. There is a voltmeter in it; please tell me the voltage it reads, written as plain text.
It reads 43 V
